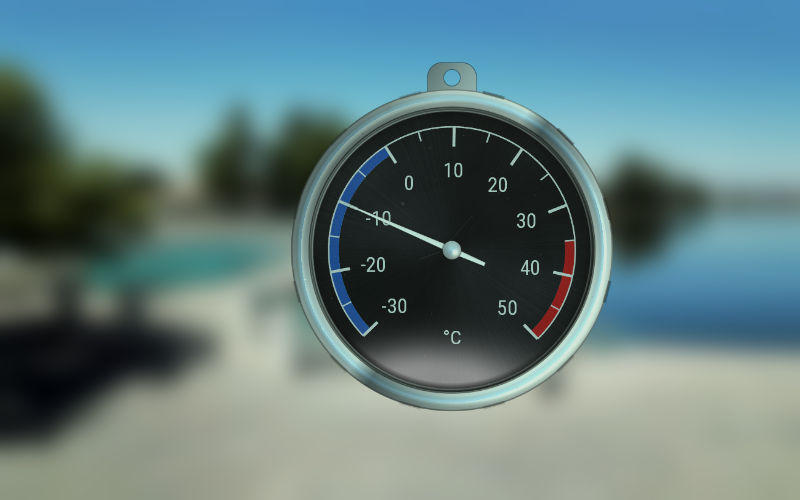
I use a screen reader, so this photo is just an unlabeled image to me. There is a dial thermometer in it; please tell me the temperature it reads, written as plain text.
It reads -10 °C
